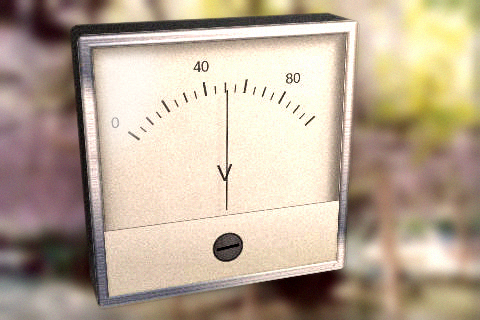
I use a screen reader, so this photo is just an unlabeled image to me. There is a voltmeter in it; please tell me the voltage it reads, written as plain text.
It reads 50 V
